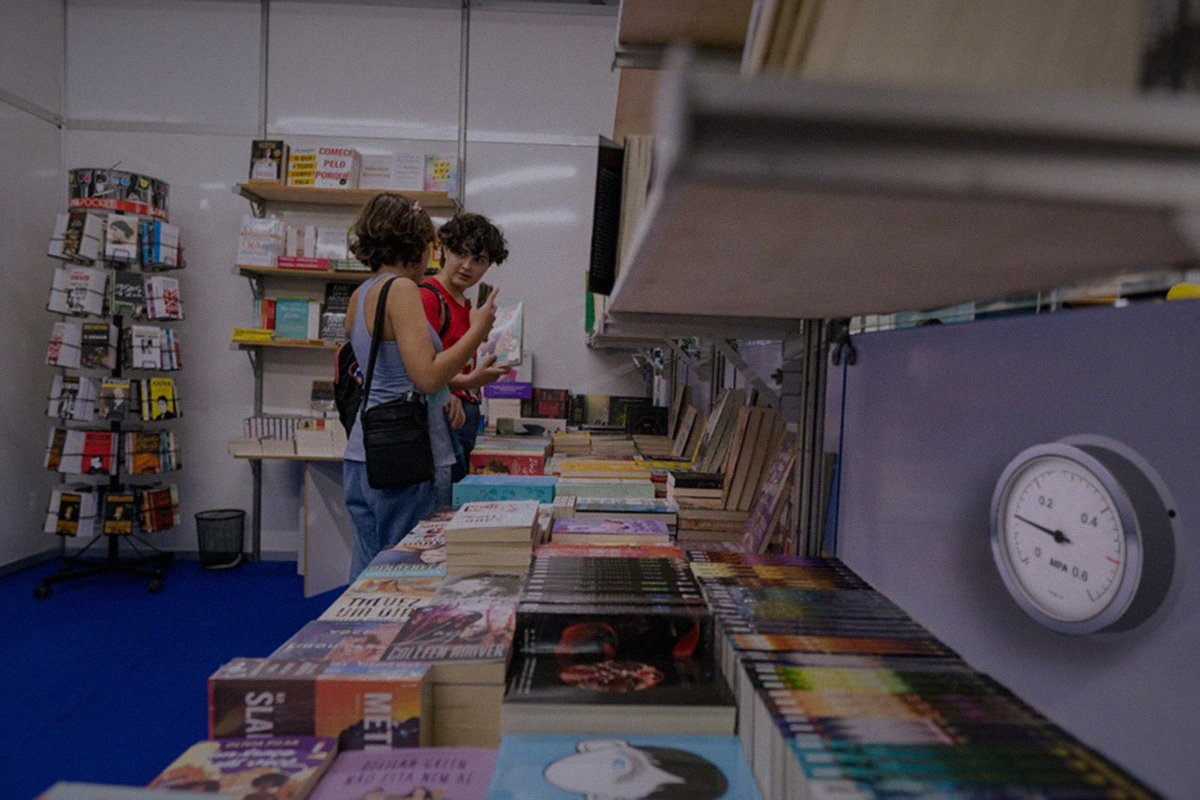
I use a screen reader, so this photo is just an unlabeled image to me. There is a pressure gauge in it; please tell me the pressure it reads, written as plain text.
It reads 0.1 MPa
